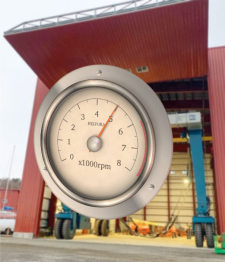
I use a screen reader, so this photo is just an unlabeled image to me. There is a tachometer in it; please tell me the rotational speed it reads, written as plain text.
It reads 5000 rpm
